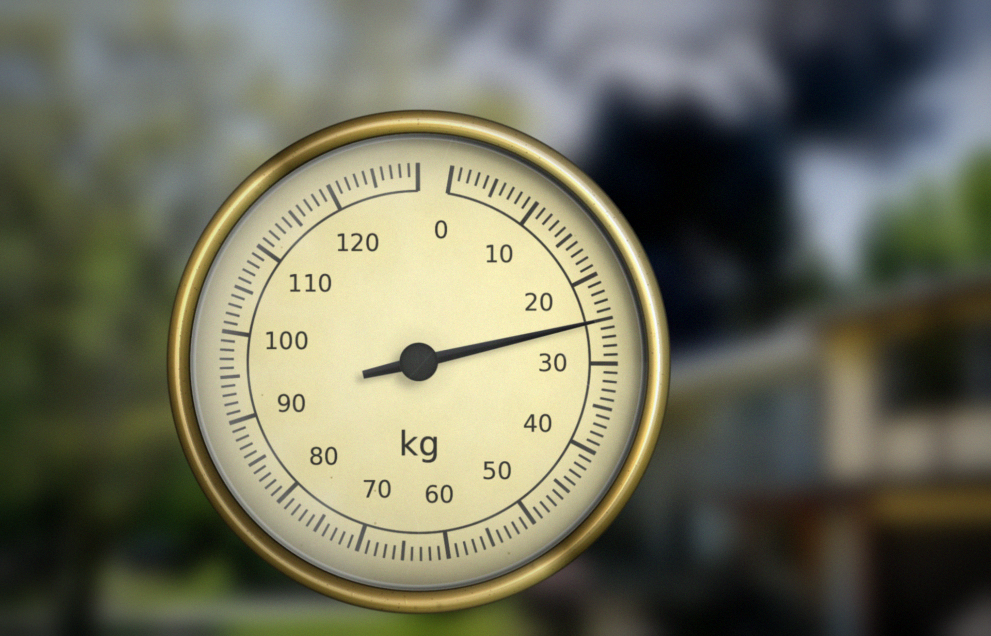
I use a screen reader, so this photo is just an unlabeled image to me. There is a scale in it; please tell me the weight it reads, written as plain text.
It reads 25 kg
